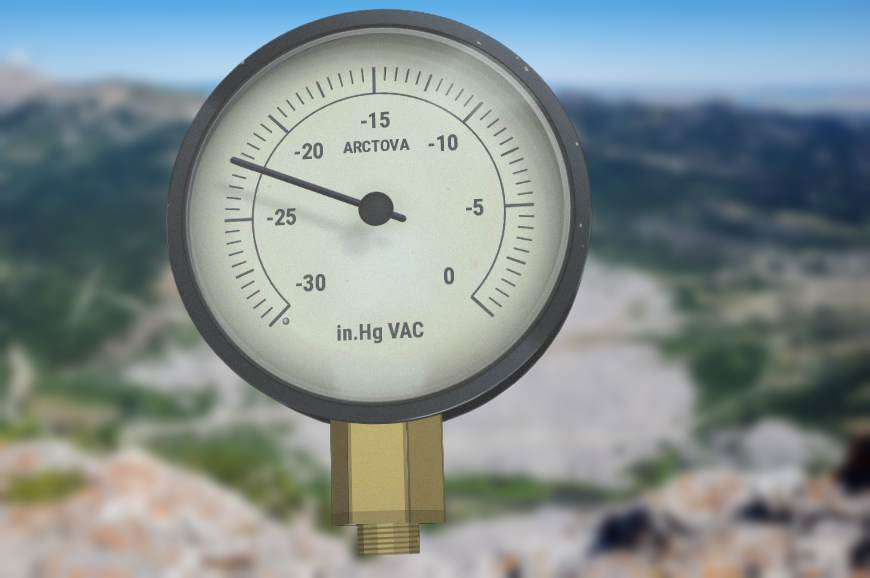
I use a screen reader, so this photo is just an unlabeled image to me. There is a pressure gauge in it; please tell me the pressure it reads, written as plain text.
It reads -22.5 inHg
